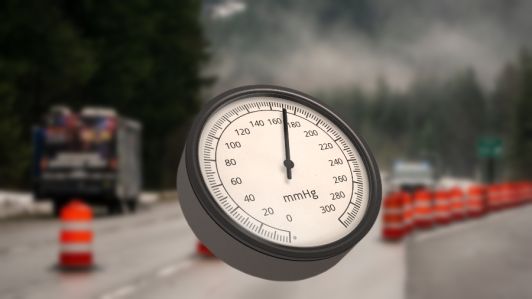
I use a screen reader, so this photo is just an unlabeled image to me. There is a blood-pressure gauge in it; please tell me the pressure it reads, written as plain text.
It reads 170 mmHg
